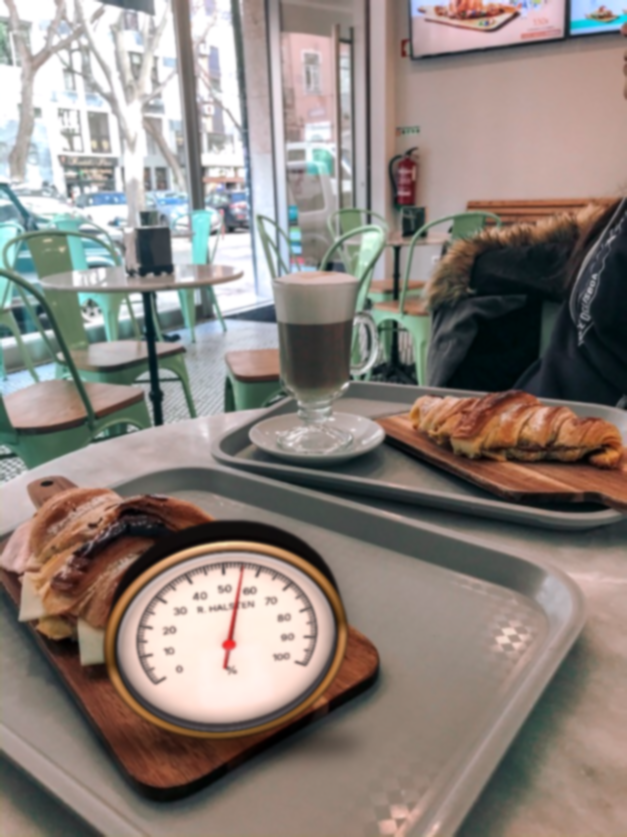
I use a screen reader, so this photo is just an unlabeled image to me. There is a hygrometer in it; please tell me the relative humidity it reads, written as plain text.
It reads 55 %
